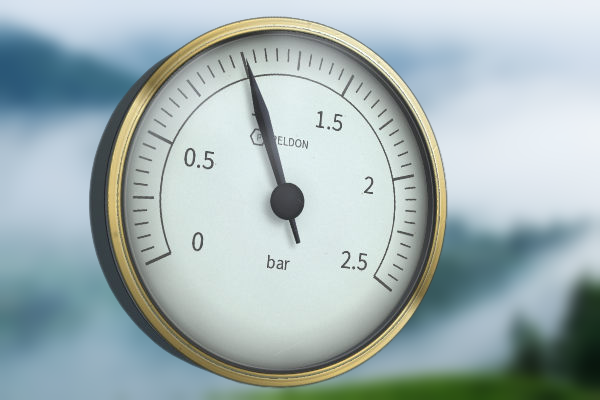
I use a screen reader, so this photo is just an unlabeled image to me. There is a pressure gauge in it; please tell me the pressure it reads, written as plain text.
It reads 1 bar
